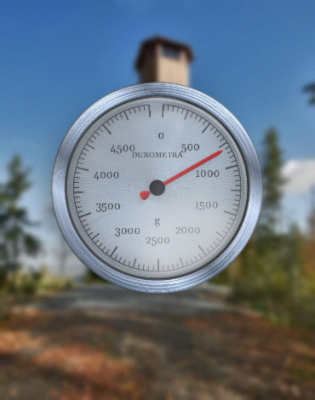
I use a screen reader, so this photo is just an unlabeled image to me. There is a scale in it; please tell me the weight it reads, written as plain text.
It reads 800 g
